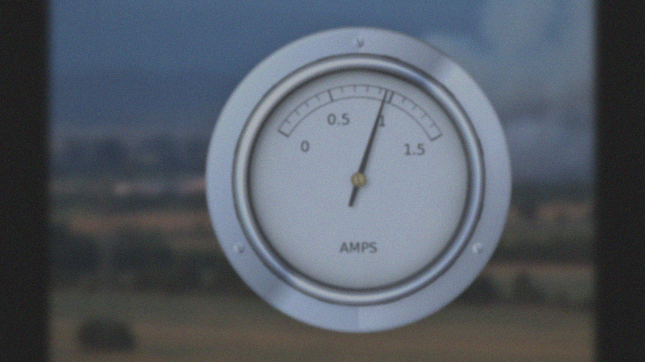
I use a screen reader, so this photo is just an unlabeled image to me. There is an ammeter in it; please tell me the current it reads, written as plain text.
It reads 0.95 A
